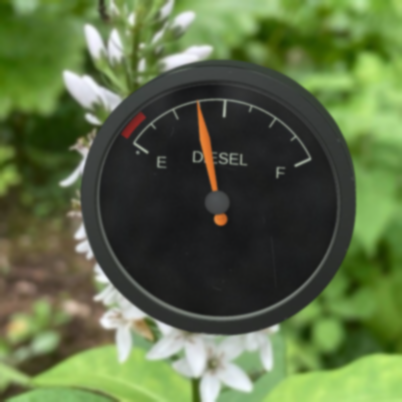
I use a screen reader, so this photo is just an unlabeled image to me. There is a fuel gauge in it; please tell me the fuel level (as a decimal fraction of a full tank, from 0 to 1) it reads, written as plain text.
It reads 0.375
